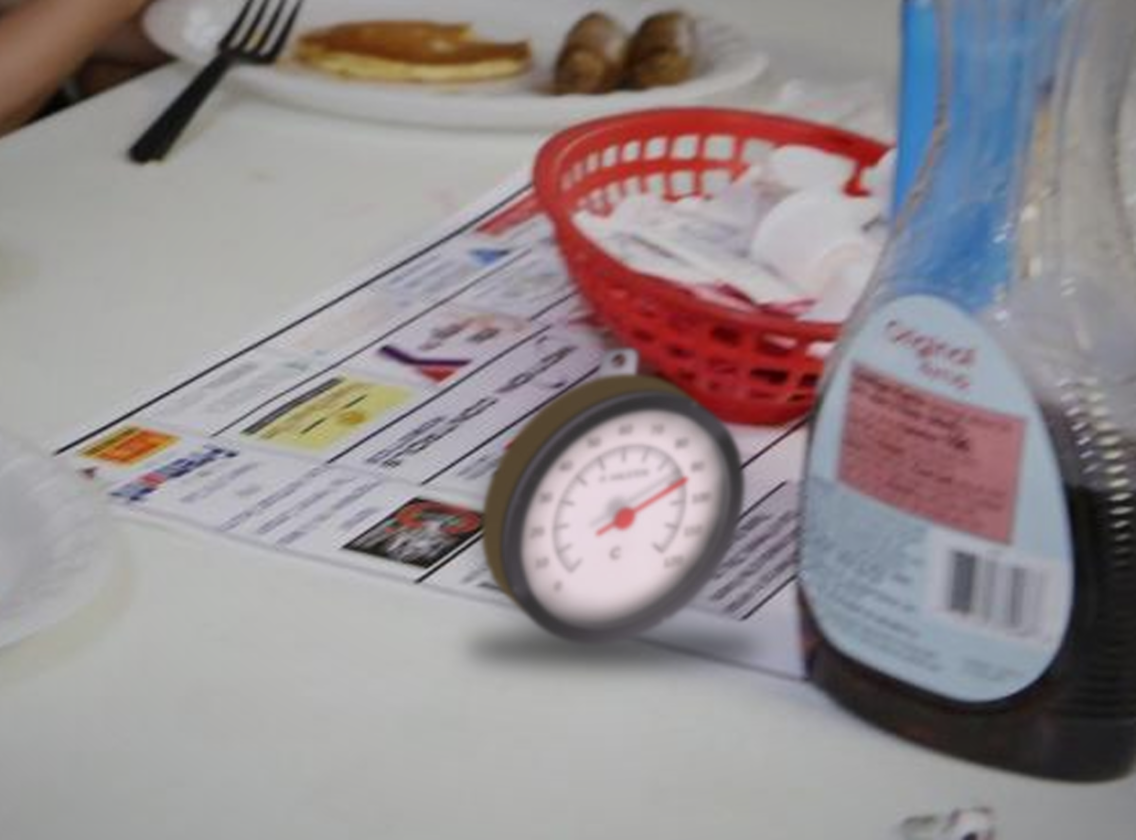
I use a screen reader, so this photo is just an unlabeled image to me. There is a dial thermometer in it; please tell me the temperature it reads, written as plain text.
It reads 90 °C
